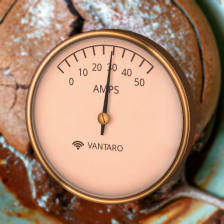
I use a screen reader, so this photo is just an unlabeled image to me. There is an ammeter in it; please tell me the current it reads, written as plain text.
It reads 30 A
